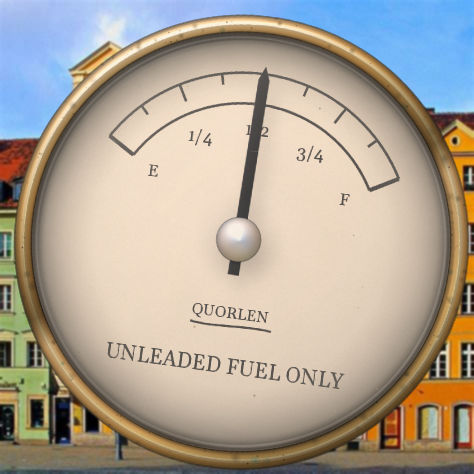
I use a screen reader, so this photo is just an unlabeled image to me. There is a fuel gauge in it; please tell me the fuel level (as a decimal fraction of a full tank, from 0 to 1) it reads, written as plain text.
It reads 0.5
